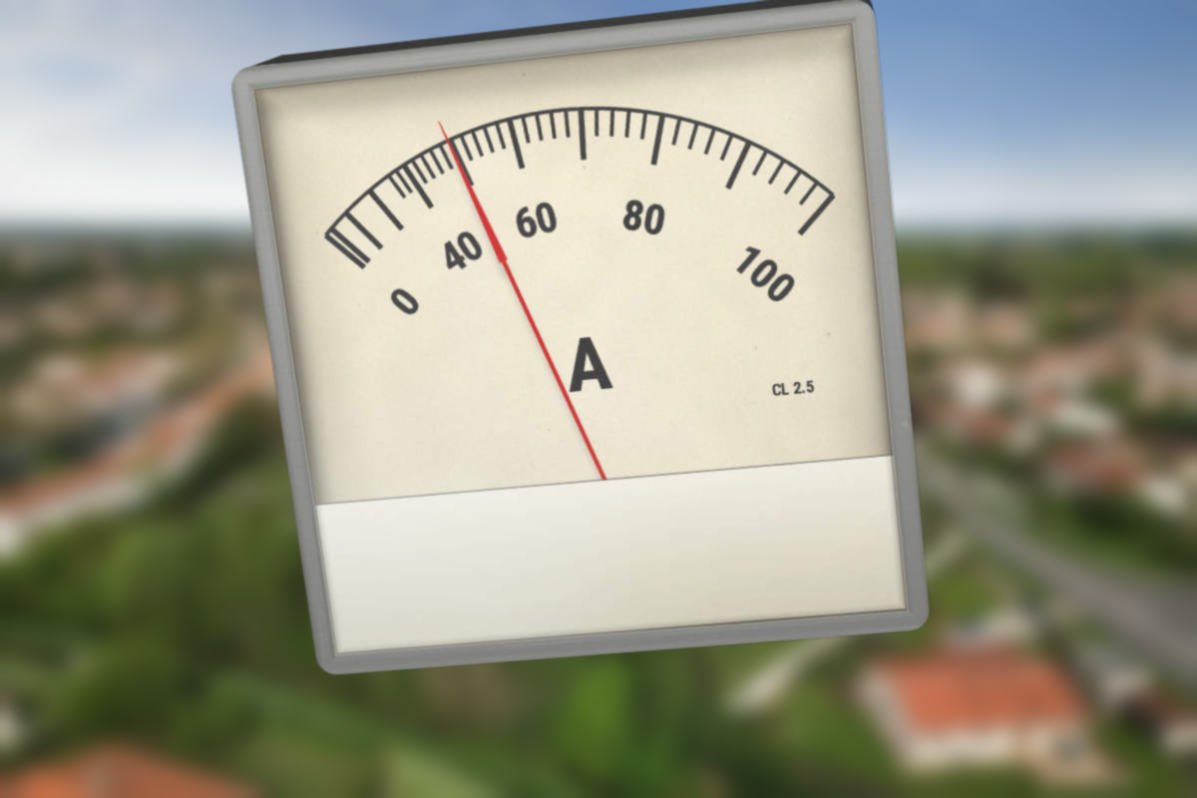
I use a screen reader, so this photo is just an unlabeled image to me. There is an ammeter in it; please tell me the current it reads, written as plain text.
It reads 50 A
